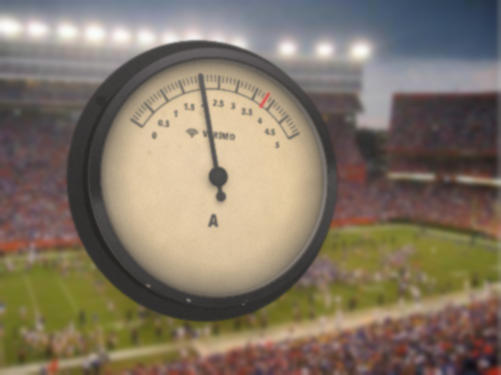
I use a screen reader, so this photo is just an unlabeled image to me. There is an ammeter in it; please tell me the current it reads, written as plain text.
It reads 2 A
